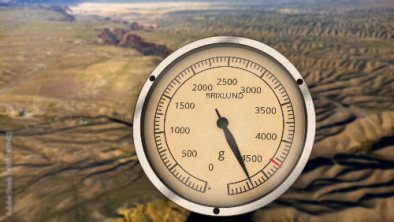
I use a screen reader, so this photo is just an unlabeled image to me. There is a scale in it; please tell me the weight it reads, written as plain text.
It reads 4700 g
